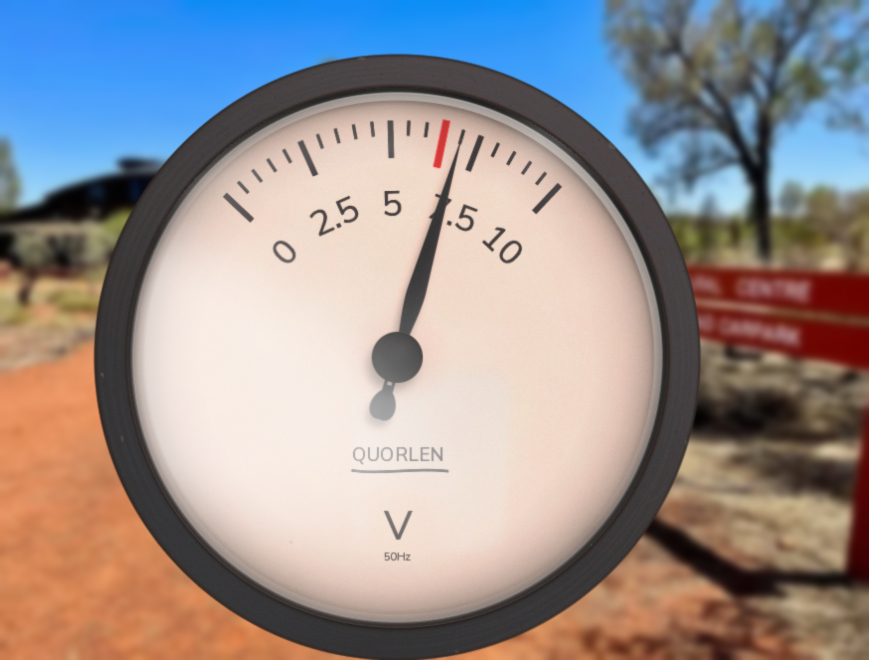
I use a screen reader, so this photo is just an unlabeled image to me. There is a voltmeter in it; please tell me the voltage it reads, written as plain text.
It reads 7 V
